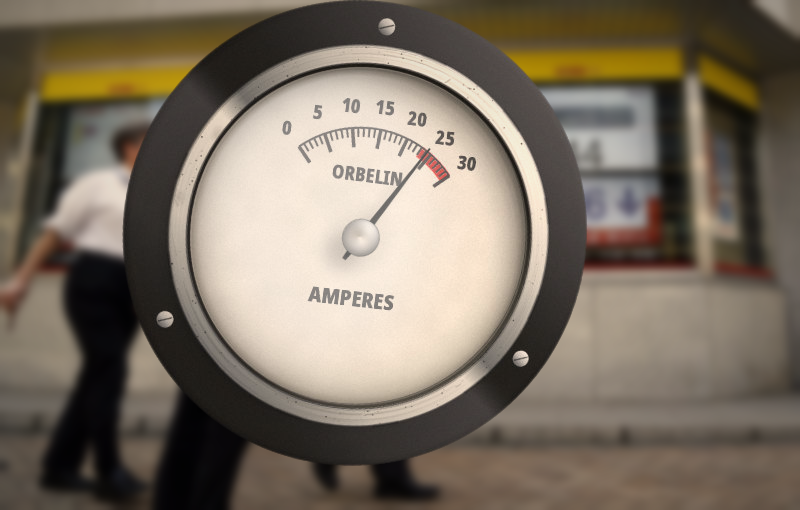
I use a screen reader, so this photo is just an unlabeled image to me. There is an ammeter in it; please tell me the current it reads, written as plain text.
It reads 24 A
